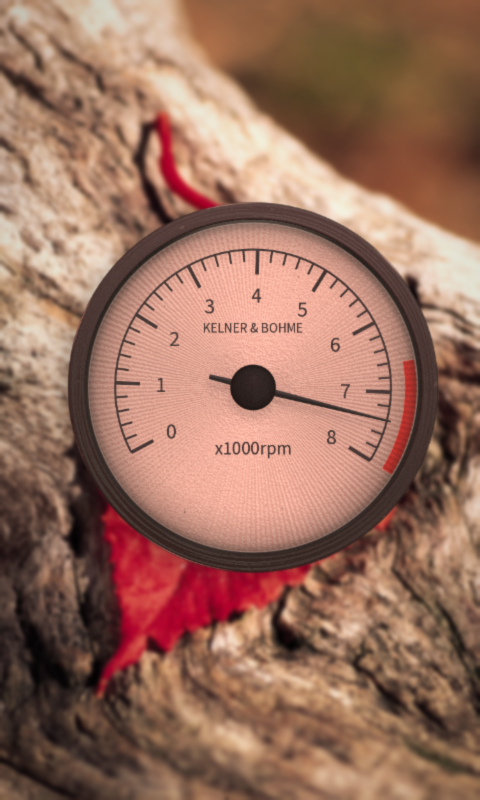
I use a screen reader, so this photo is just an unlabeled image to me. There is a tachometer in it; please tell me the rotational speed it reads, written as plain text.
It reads 7400 rpm
